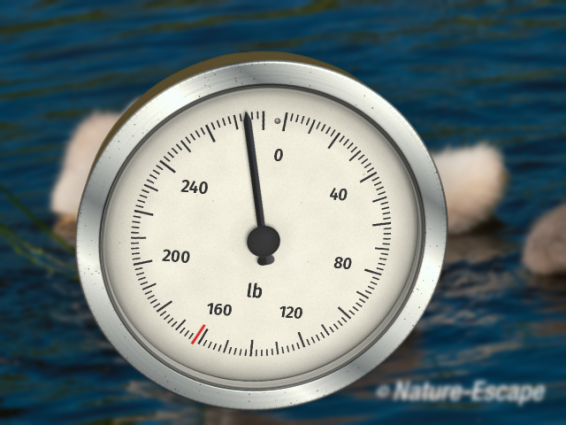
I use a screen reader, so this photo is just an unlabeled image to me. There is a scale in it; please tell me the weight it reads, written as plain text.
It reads 274 lb
